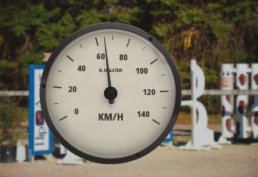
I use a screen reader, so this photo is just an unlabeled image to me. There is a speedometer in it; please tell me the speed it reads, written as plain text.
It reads 65 km/h
